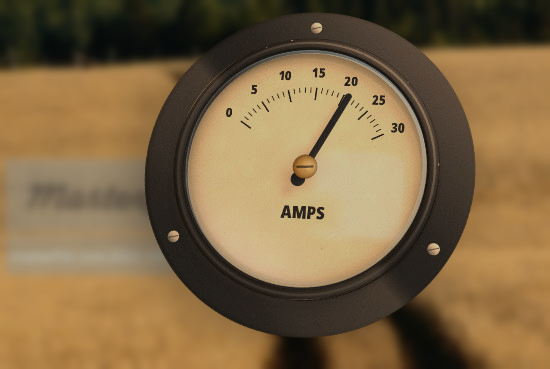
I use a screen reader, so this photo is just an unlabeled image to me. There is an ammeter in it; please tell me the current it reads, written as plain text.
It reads 21 A
